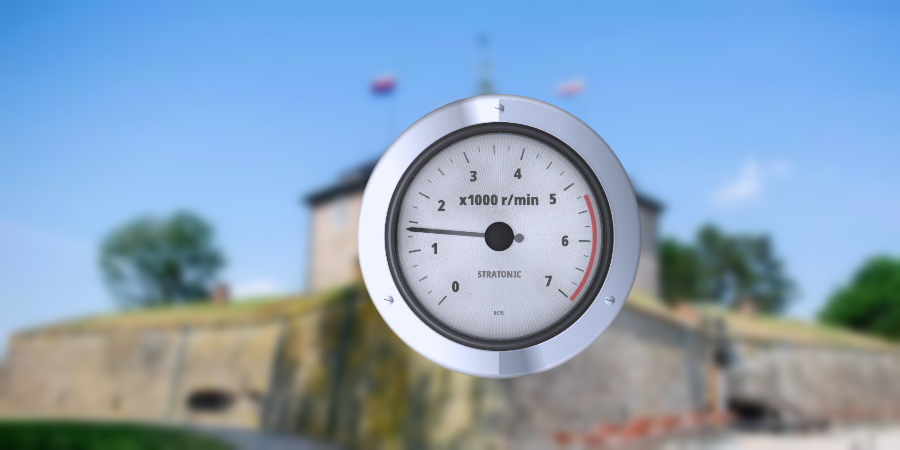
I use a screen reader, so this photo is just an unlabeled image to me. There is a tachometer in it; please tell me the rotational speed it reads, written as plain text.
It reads 1375 rpm
